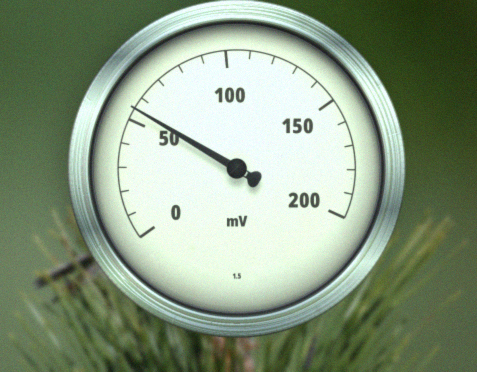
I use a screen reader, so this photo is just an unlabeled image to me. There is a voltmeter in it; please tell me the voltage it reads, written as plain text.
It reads 55 mV
